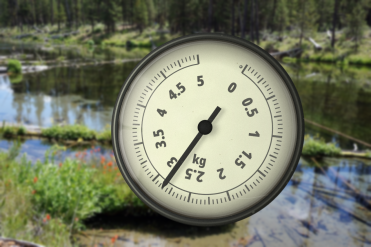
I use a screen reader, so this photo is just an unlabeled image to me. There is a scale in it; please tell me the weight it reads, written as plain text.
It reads 2.85 kg
